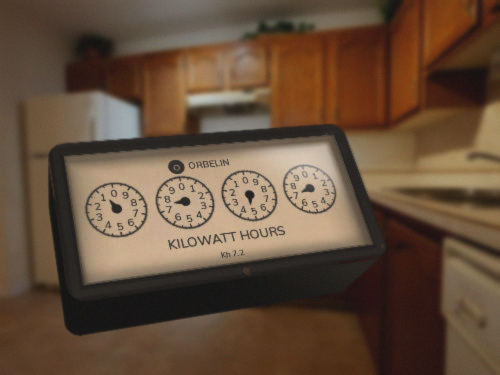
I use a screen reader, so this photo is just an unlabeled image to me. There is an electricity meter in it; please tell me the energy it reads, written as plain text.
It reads 747 kWh
